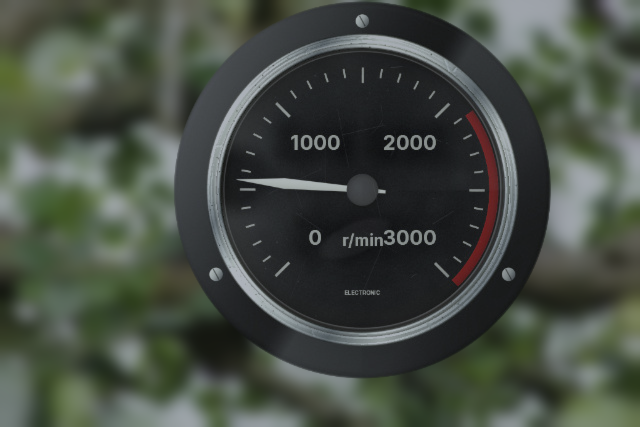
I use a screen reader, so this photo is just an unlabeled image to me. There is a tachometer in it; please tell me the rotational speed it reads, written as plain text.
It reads 550 rpm
